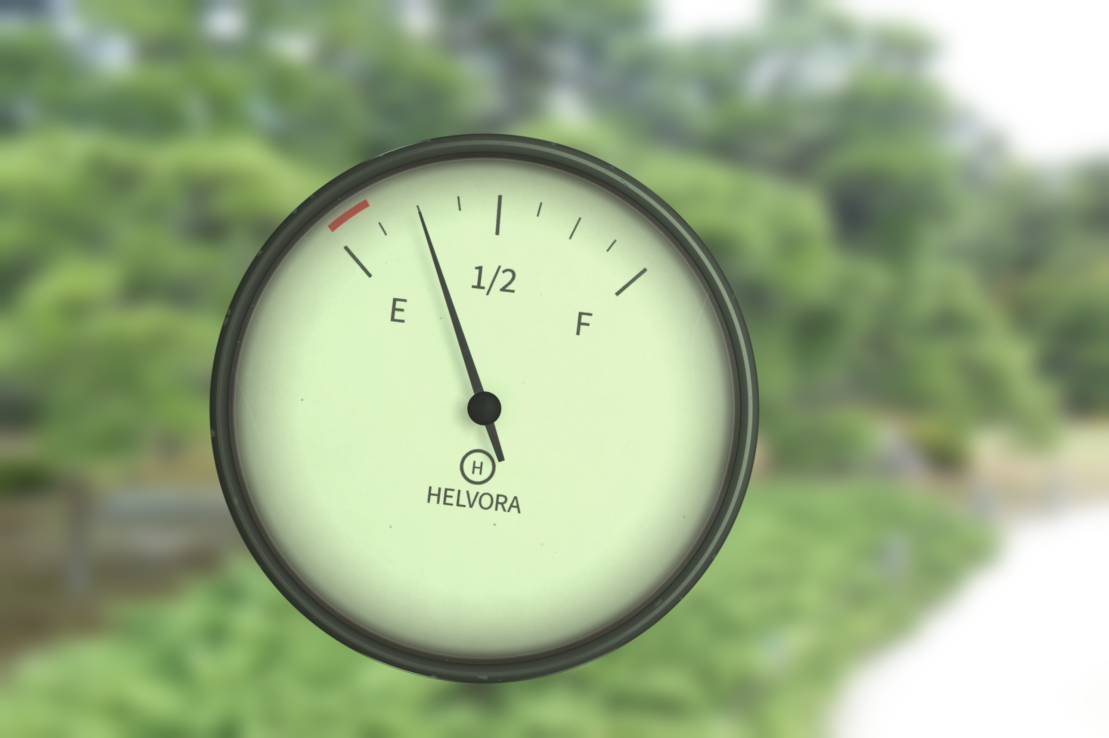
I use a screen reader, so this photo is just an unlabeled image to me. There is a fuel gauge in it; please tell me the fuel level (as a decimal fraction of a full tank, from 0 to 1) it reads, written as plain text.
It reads 0.25
